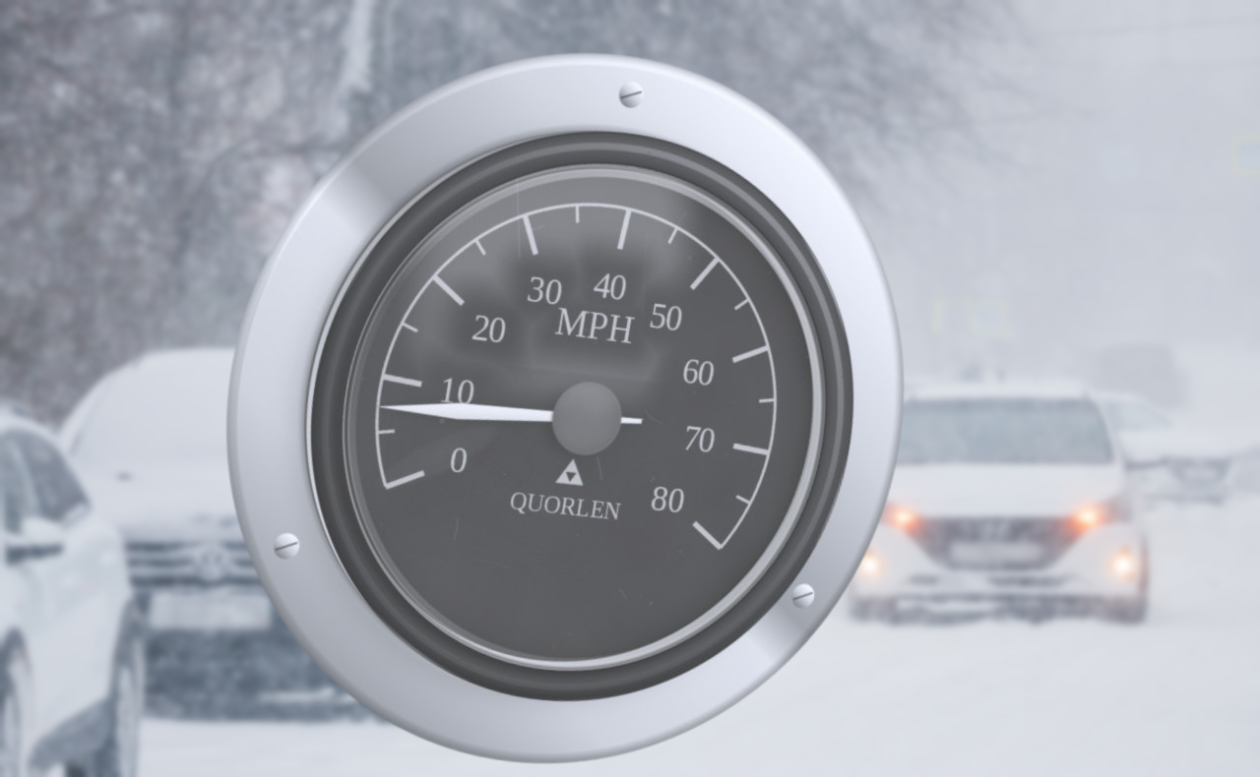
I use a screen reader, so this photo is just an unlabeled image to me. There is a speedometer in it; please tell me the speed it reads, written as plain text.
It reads 7.5 mph
